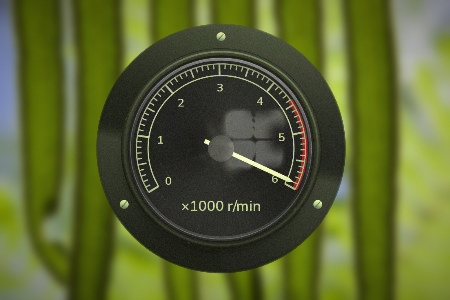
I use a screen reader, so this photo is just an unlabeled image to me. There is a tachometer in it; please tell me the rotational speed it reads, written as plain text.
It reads 5900 rpm
